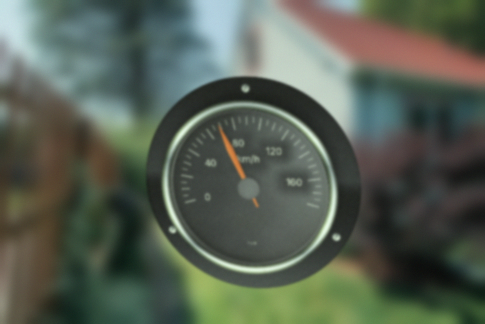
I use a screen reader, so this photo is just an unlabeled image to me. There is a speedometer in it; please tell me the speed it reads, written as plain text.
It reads 70 km/h
